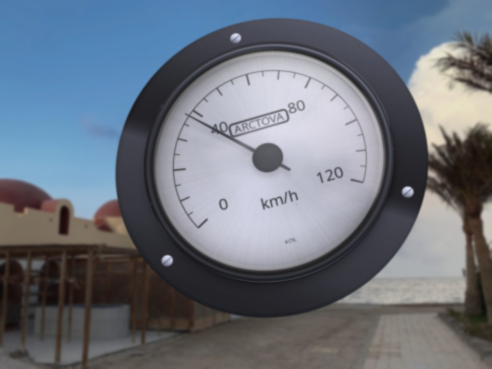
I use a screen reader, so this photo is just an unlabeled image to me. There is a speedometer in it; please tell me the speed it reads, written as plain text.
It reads 37.5 km/h
